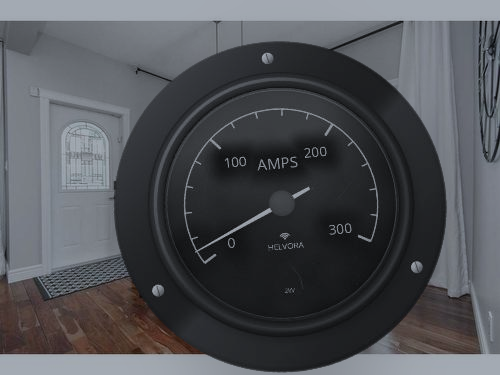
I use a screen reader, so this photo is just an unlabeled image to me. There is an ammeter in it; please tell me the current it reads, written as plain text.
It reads 10 A
